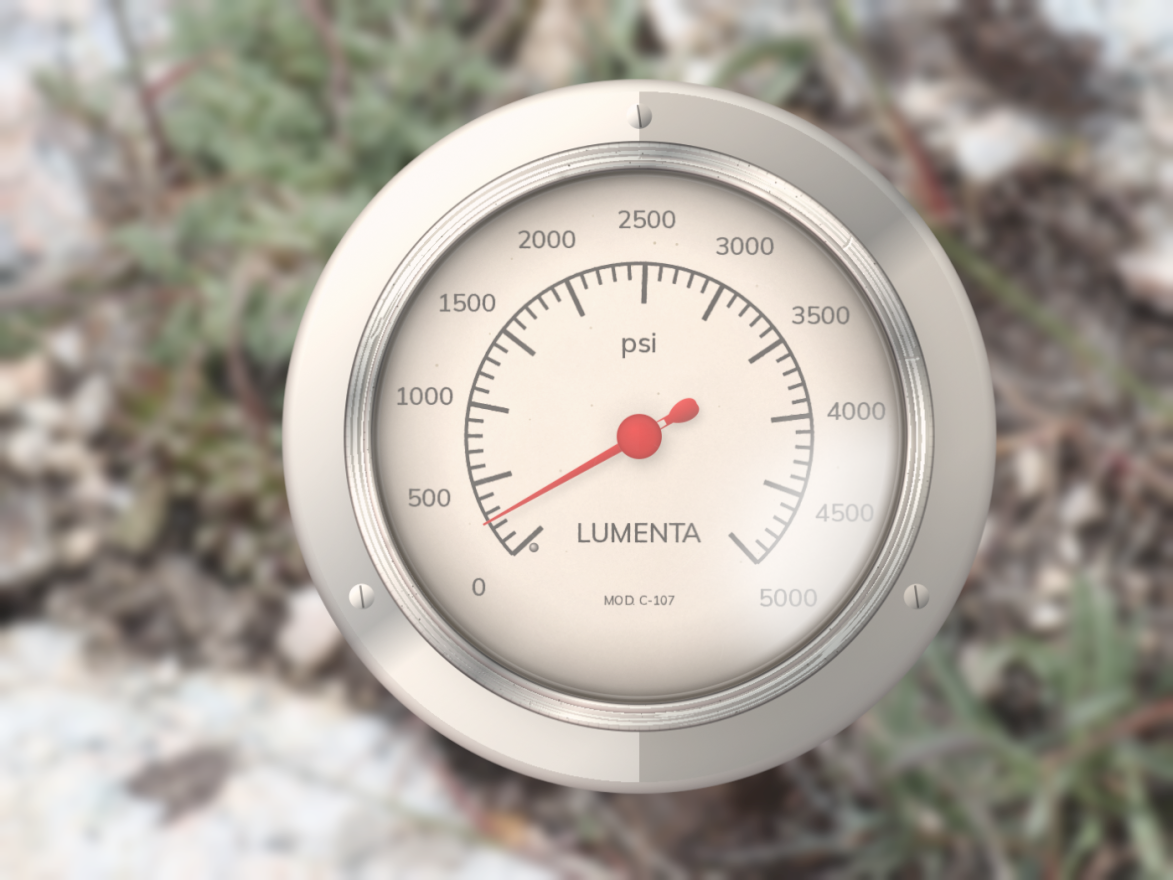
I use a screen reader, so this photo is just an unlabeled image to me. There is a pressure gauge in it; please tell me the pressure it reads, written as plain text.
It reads 250 psi
